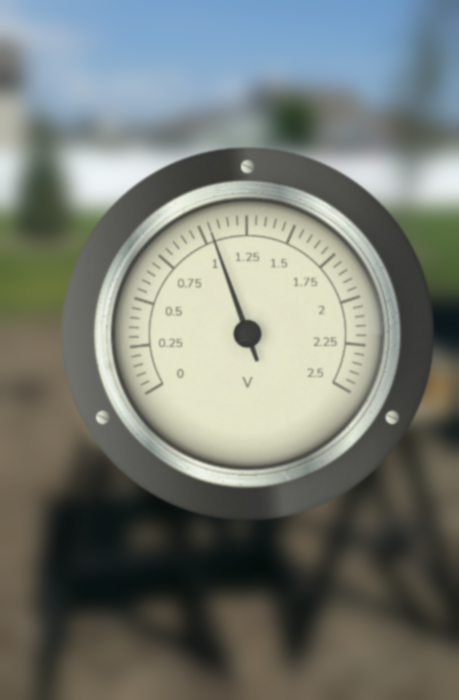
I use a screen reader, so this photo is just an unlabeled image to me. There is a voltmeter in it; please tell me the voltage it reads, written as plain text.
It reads 1.05 V
